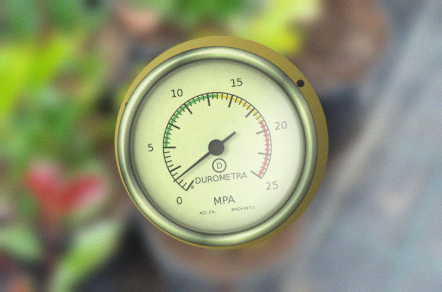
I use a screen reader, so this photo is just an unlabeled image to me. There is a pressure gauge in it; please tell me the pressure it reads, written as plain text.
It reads 1.5 MPa
